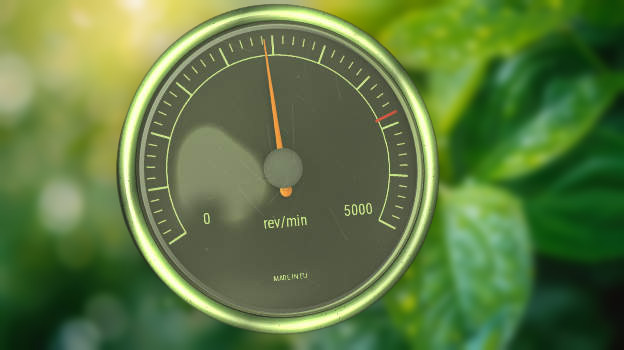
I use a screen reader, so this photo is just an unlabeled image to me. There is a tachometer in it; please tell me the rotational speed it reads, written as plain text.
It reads 2400 rpm
